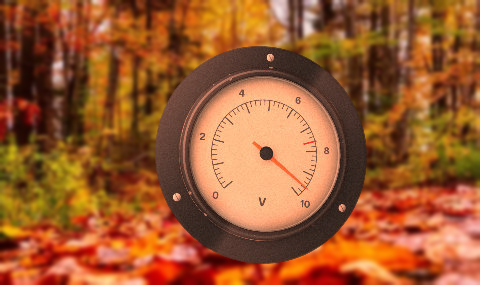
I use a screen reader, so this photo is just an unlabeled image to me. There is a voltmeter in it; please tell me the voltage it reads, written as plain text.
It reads 9.6 V
